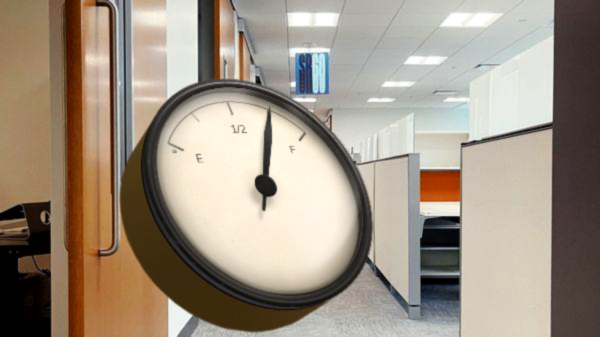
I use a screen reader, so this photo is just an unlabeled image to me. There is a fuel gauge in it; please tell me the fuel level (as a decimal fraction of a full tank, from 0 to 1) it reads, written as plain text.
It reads 0.75
